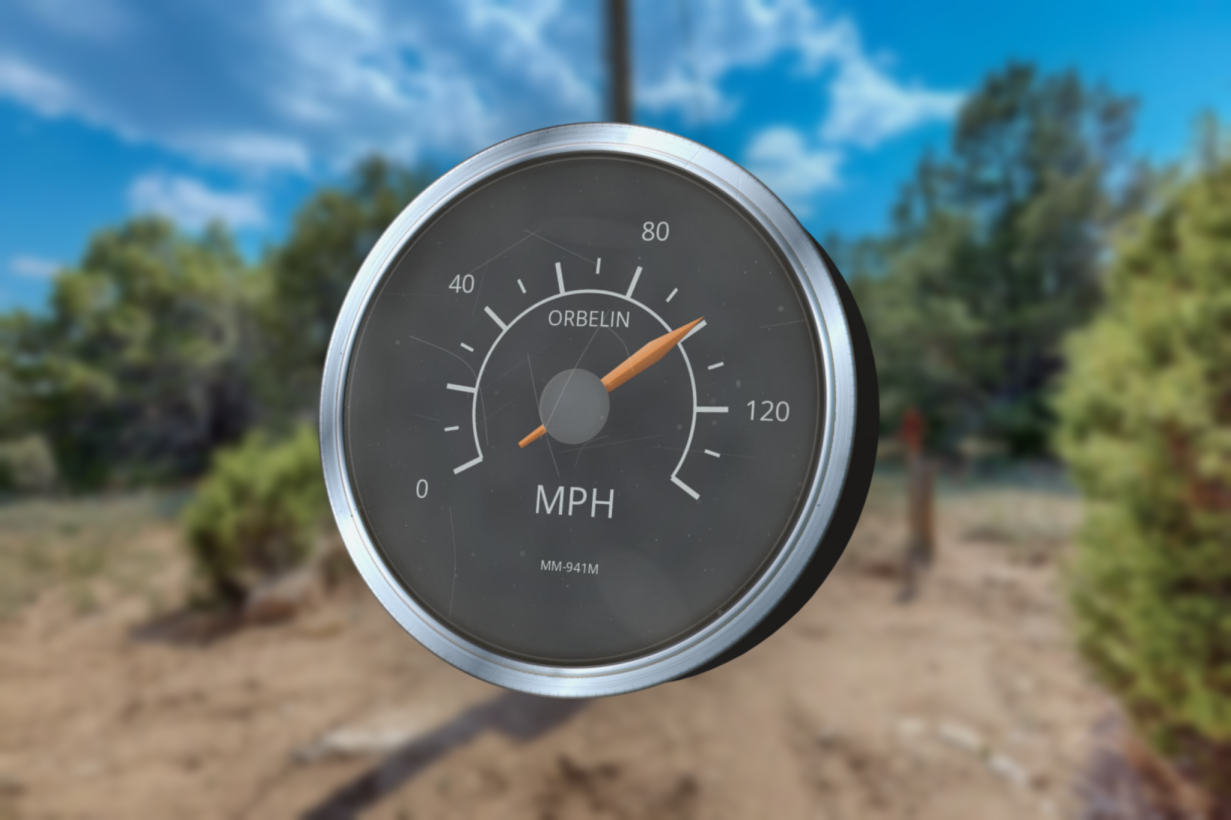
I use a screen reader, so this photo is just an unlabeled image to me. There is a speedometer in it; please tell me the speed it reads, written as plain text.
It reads 100 mph
